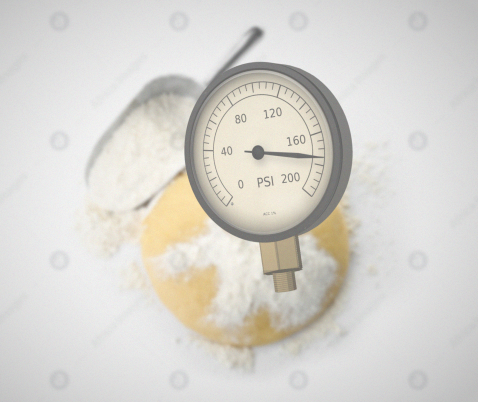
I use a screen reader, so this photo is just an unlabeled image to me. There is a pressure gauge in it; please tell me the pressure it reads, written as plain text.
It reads 175 psi
